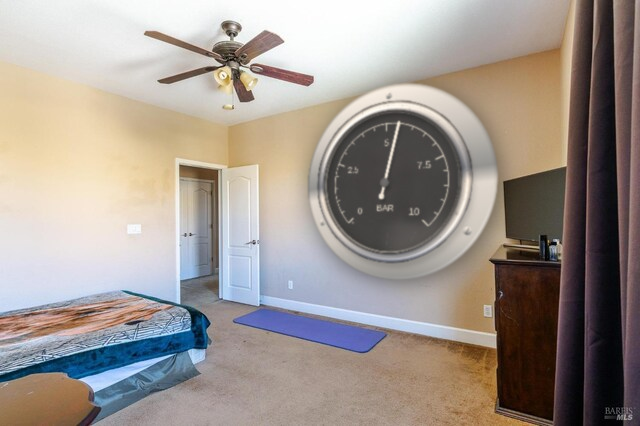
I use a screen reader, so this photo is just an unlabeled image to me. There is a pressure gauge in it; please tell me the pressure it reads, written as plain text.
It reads 5.5 bar
